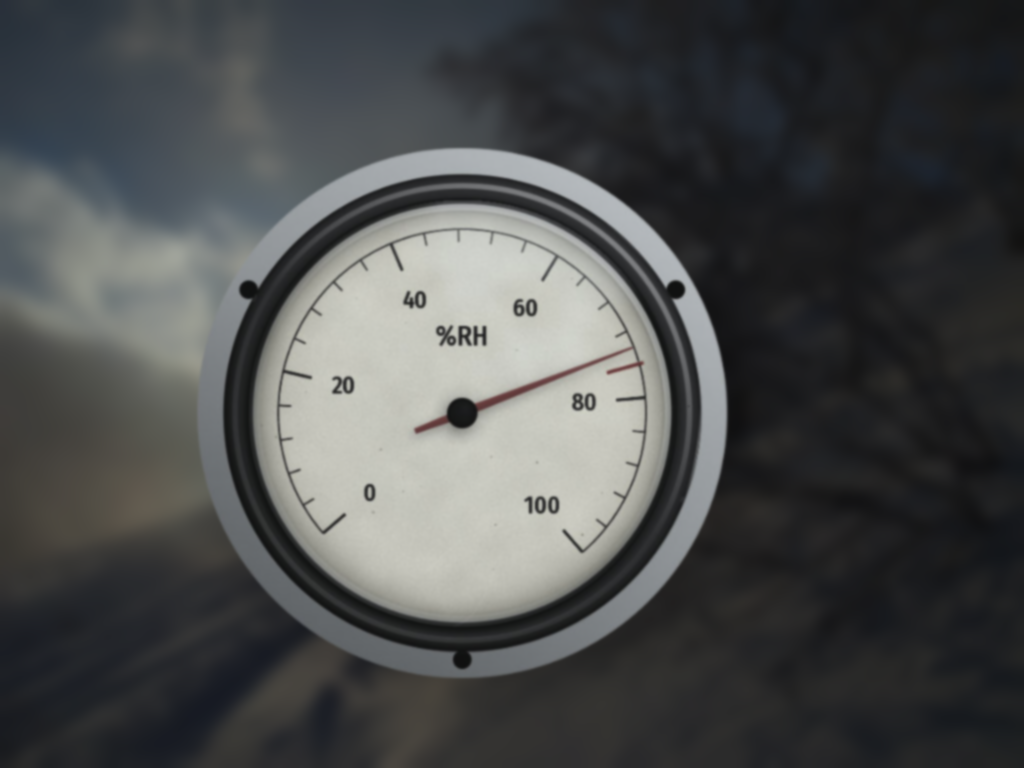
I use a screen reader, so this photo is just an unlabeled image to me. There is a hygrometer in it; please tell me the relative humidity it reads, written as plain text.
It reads 74 %
